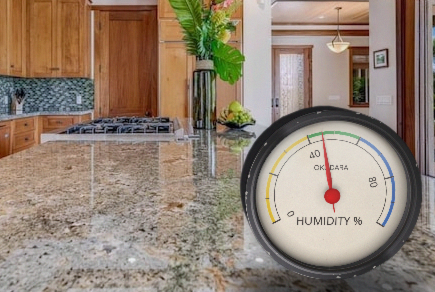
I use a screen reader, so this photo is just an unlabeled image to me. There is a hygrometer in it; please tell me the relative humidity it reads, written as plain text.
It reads 45 %
